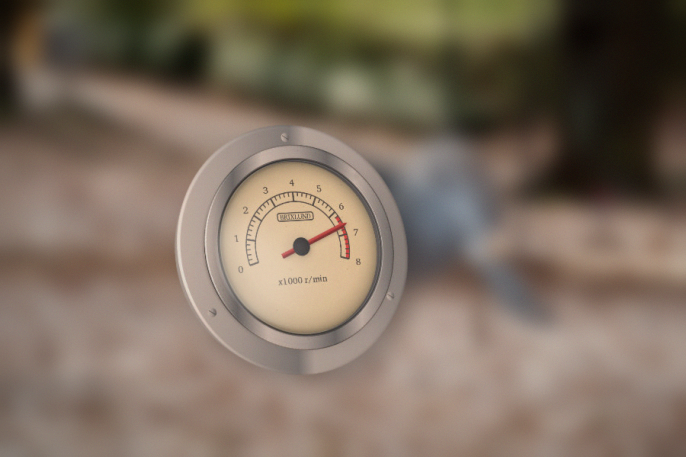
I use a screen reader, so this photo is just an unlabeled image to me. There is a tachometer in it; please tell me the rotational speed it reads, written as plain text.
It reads 6600 rpm
